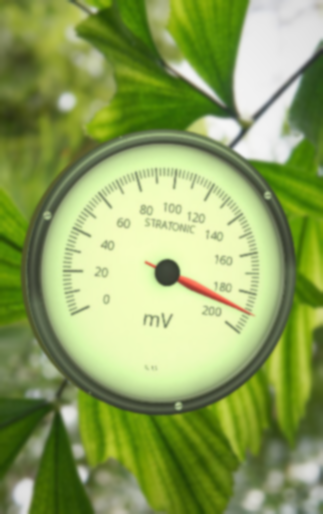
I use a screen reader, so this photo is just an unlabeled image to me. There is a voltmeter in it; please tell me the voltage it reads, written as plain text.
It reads 190 mV
